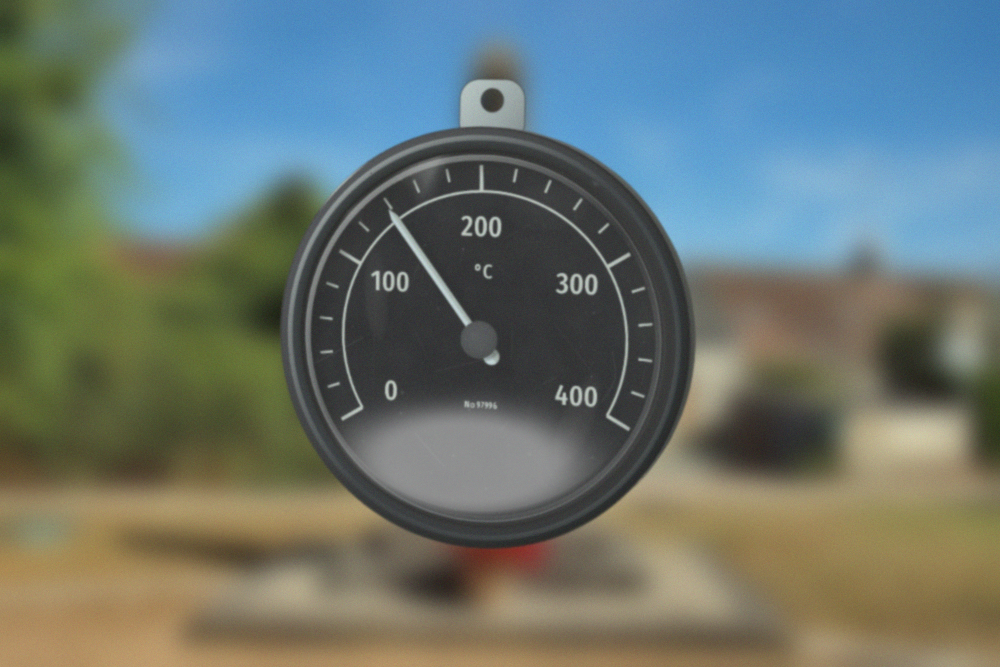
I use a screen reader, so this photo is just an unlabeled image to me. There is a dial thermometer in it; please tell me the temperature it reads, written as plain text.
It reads 140 °C
